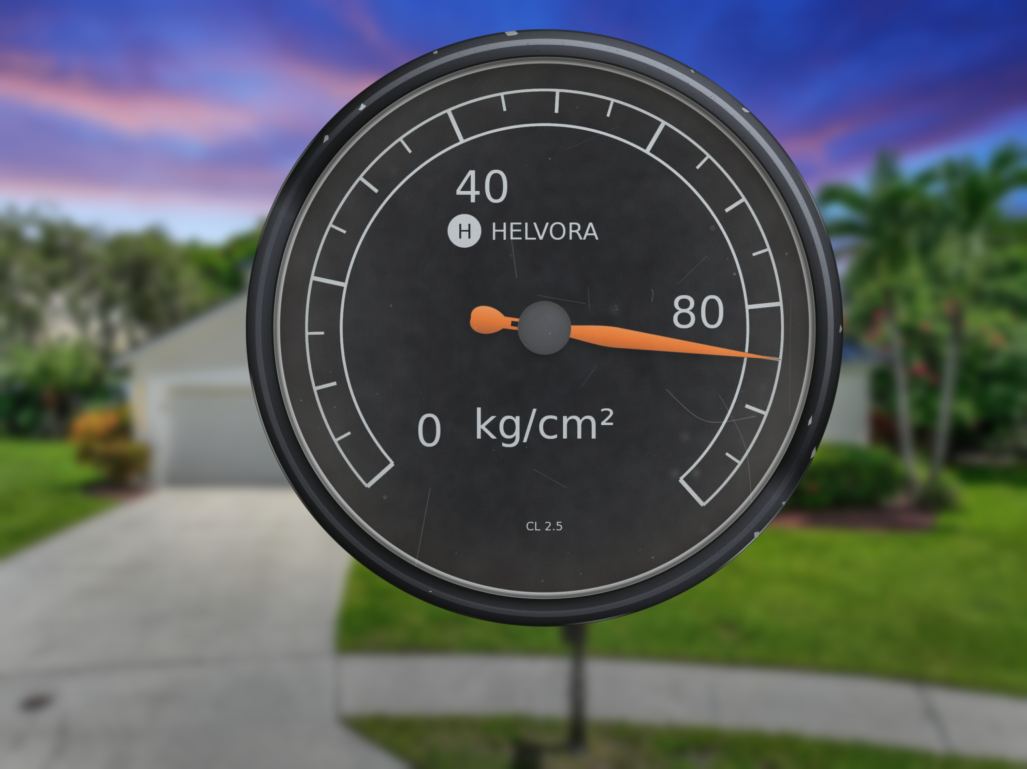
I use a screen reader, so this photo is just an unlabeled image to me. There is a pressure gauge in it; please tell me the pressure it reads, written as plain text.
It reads 85 kg/cm²
